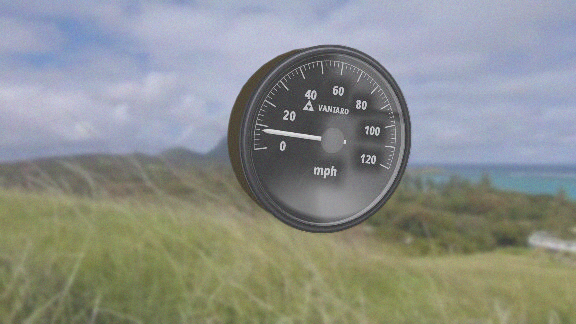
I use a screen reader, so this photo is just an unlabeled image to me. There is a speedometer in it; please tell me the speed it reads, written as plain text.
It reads 8 mph
